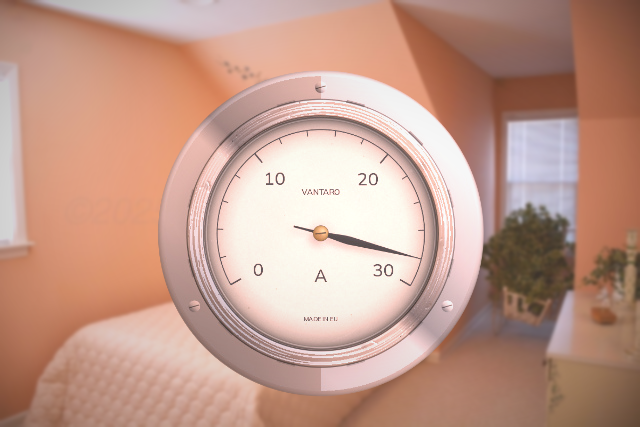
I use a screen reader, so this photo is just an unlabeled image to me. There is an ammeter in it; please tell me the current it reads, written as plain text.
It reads 28 A
